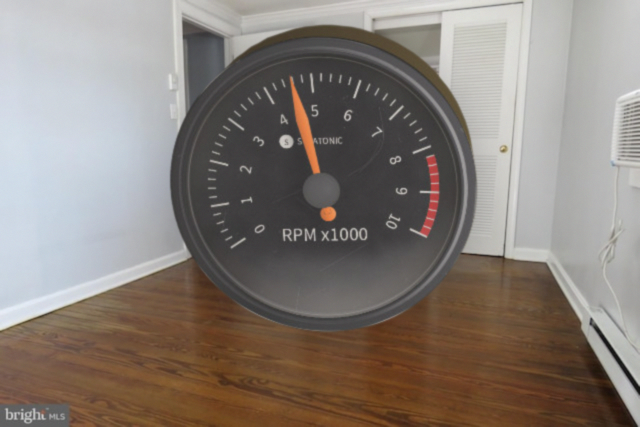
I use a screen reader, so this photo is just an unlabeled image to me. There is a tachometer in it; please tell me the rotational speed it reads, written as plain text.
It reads 4600 rpm
